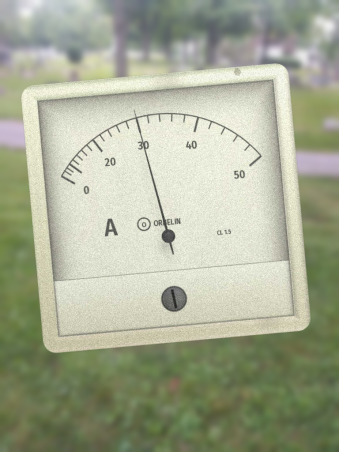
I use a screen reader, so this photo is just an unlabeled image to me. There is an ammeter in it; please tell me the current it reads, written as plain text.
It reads 30 A
